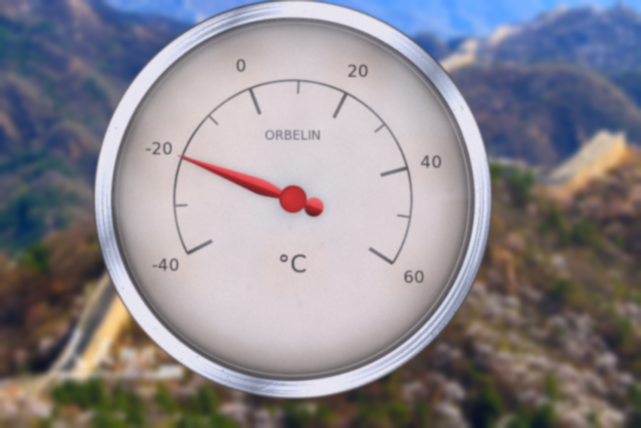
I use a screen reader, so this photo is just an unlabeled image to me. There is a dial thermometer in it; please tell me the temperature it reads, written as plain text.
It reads -20 °C
